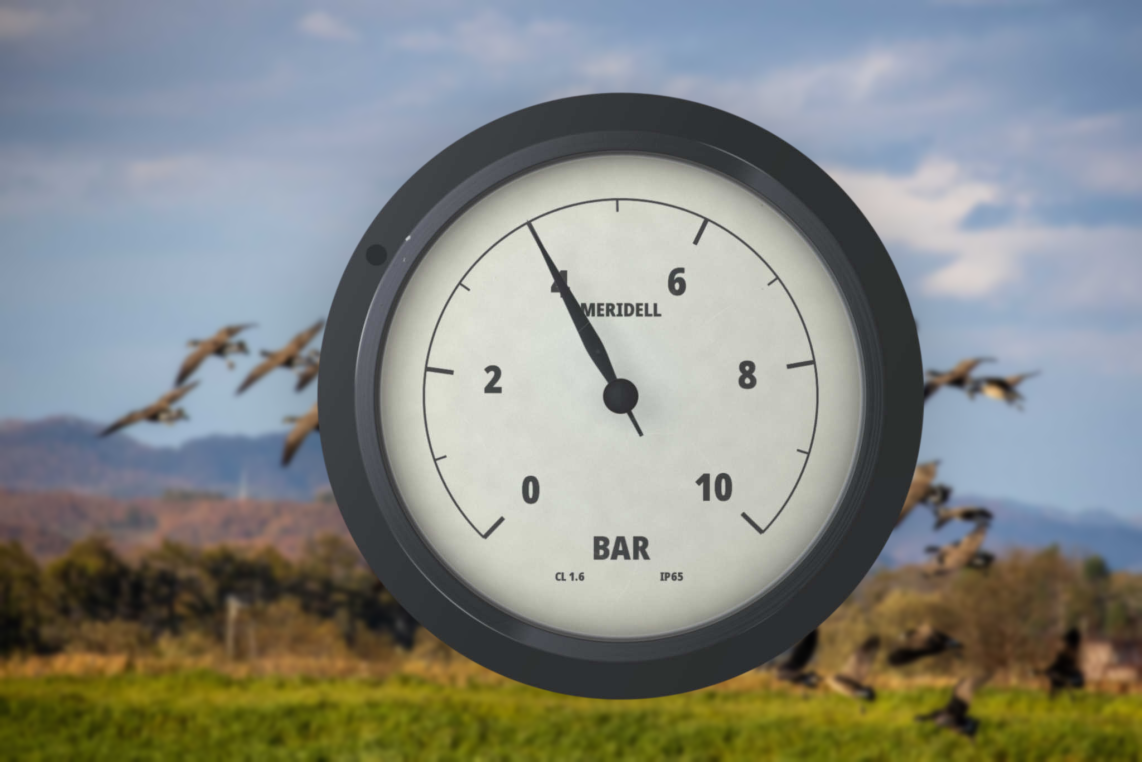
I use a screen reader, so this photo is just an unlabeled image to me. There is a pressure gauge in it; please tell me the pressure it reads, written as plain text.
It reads 4 bar
